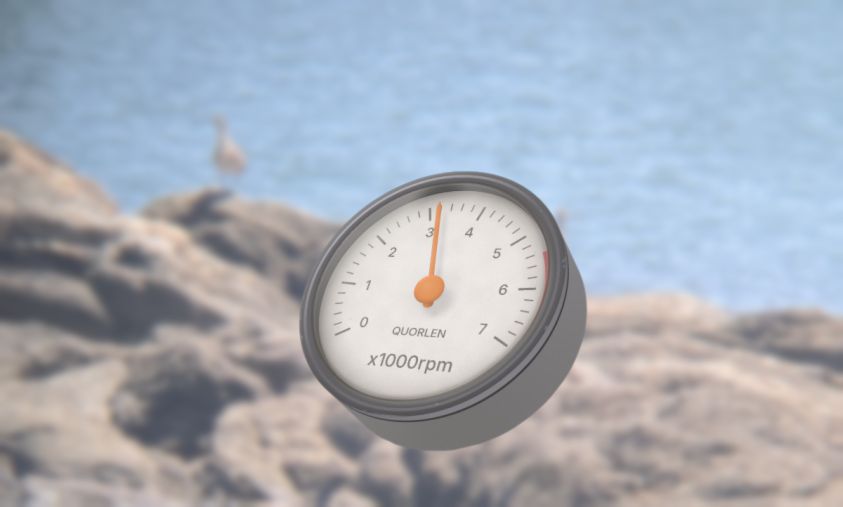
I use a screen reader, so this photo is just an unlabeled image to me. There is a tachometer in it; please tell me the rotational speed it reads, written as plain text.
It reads 3200 rpm
